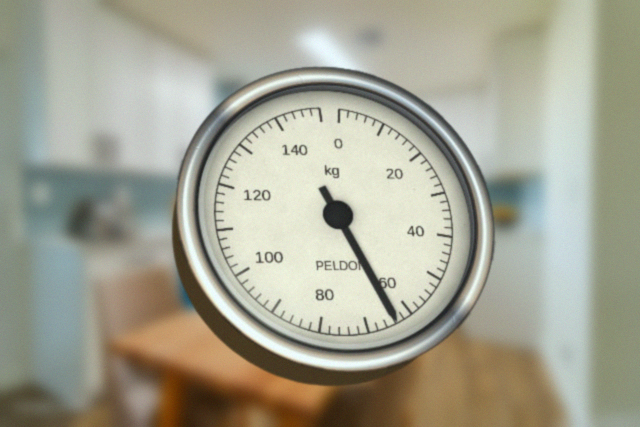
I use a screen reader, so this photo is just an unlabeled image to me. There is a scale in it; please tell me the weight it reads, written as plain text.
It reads 64 kg
